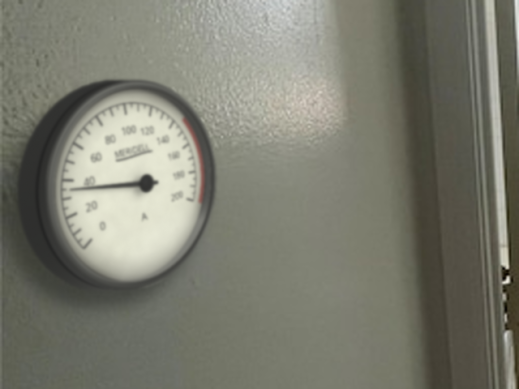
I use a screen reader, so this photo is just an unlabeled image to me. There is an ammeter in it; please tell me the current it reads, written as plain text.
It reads 35 A
